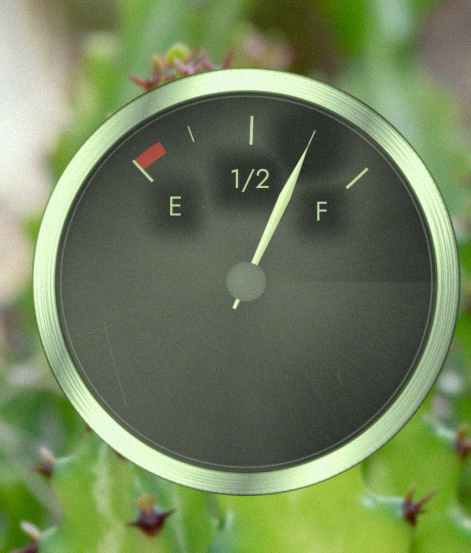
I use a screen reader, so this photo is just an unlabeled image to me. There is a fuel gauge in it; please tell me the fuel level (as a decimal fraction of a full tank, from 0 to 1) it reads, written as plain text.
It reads 0.75
